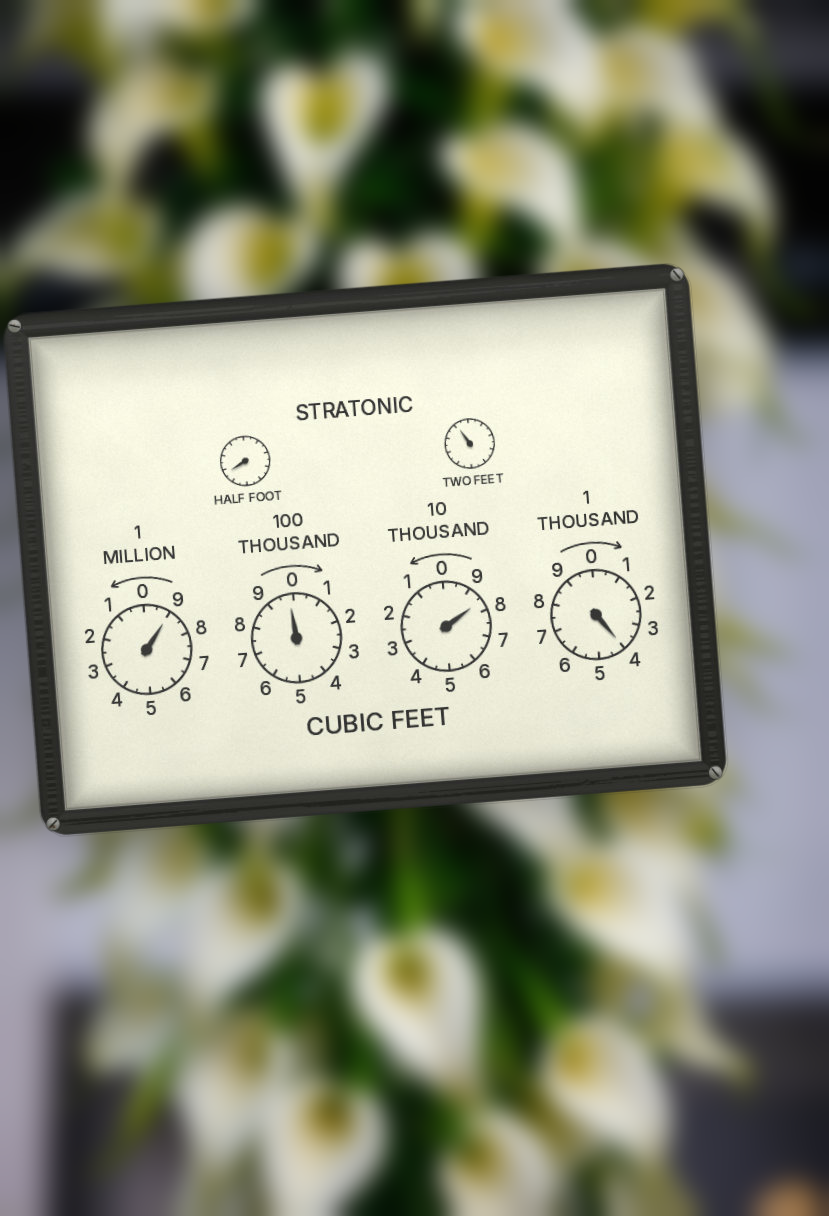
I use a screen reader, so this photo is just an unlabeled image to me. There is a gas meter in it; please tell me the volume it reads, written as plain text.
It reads 898400 ft³
